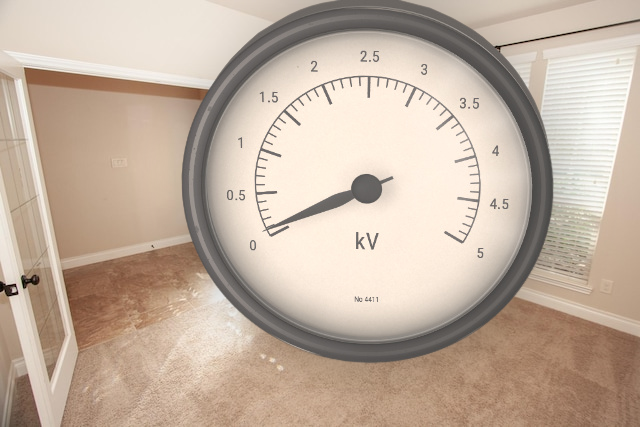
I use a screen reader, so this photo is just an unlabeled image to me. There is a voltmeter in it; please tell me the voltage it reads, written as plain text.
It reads 0.1 kV
